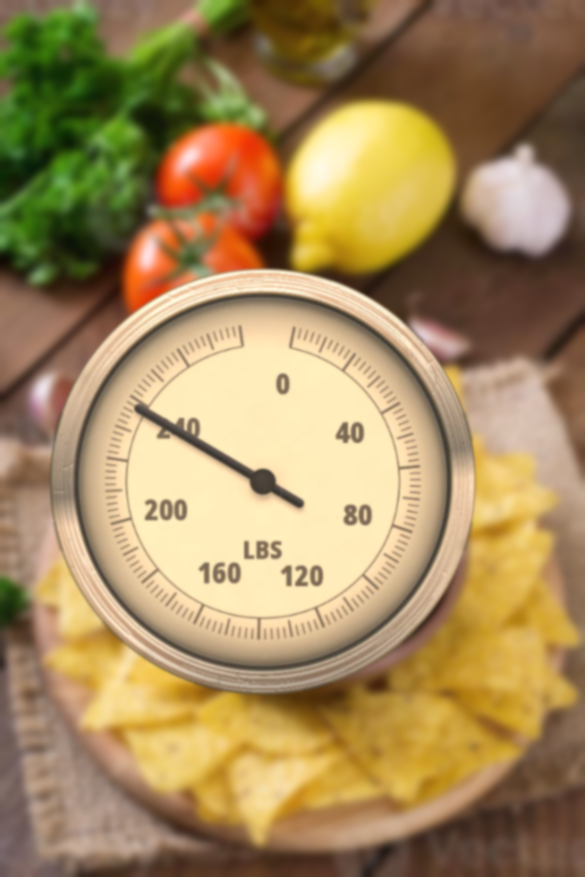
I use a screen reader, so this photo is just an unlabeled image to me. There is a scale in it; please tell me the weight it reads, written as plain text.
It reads 238 lb
